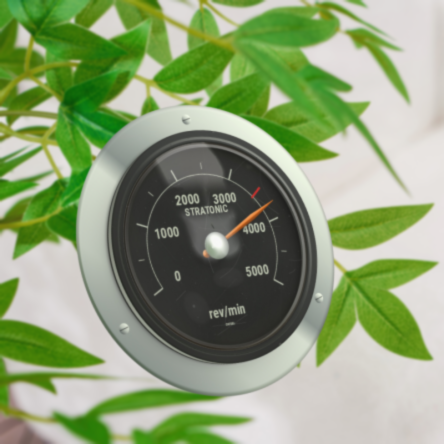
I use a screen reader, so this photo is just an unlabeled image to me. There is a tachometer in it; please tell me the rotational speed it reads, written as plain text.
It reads 3750 rpm
